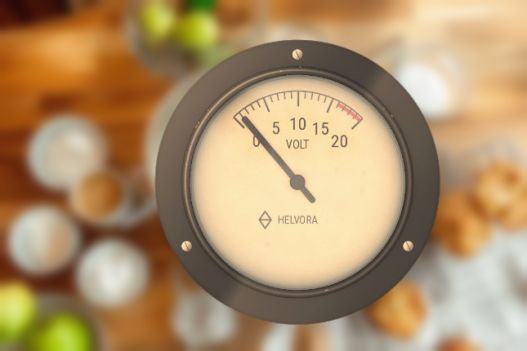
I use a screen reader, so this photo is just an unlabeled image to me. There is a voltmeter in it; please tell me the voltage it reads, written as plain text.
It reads 1 V
